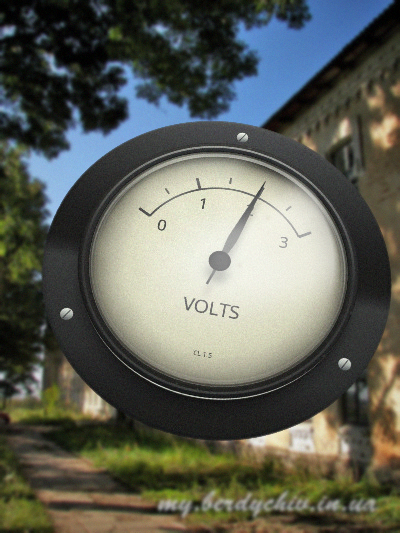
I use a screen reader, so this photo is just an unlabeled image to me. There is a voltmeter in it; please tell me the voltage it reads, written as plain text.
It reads 2 V
